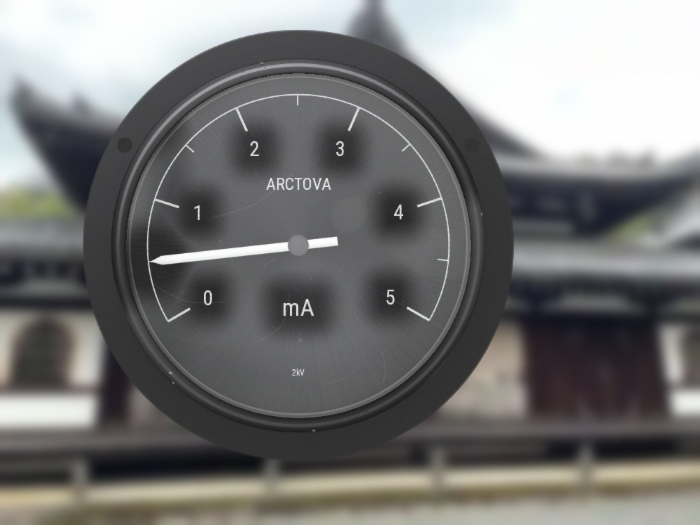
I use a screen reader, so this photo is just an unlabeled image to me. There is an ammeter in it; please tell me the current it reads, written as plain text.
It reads 0.5 mA
